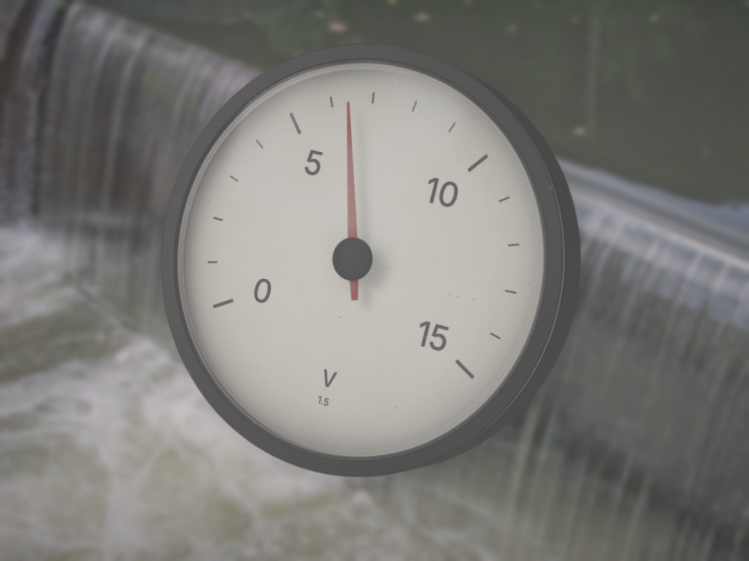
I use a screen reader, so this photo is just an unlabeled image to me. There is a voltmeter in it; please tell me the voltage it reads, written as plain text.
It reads 6.5 V
